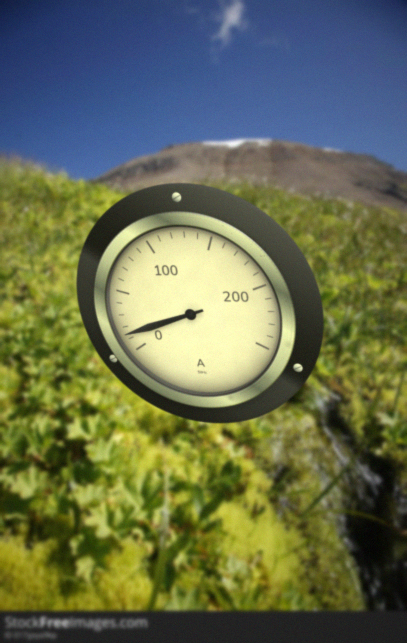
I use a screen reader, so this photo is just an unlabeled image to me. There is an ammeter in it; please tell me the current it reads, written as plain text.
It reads 15 A
